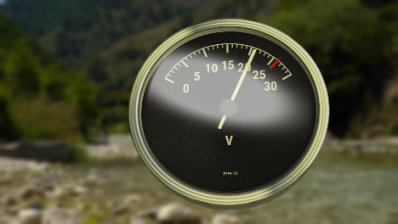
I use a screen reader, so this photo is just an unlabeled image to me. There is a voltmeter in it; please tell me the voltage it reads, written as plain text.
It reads 21 V
